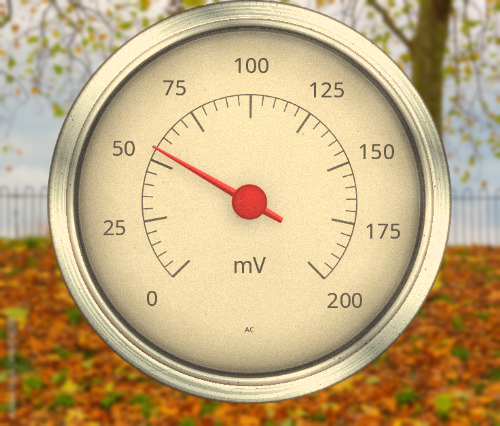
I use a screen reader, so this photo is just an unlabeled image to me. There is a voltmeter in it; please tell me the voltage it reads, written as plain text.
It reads 55 mV
